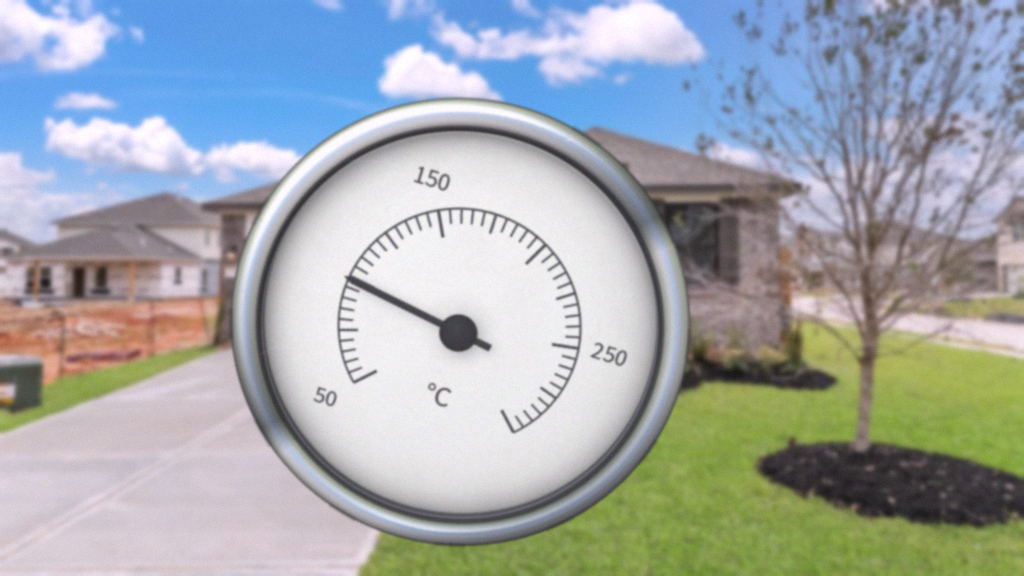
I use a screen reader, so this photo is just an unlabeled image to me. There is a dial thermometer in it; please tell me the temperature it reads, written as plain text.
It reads 100 °C
